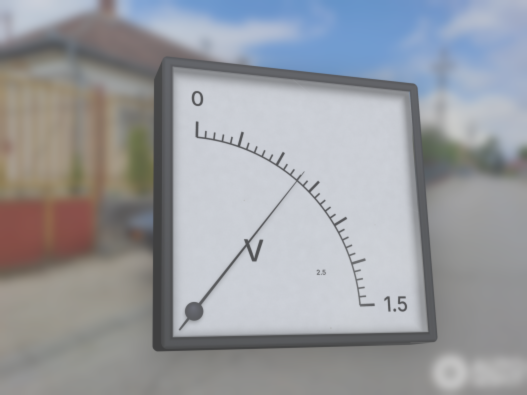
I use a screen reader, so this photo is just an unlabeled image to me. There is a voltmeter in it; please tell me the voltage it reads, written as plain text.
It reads 0.65 V
